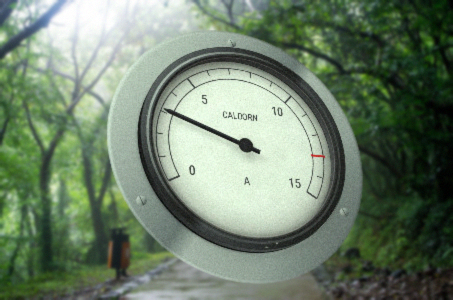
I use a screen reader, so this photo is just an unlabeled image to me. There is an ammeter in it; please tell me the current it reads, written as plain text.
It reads 3 A
